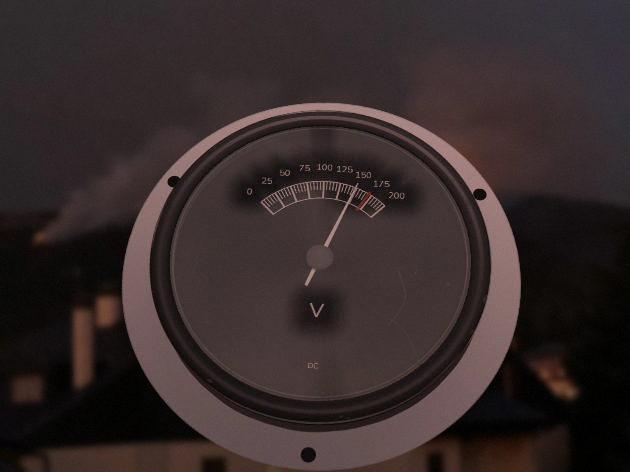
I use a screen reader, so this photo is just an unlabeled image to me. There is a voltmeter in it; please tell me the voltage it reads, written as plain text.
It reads 150 V
